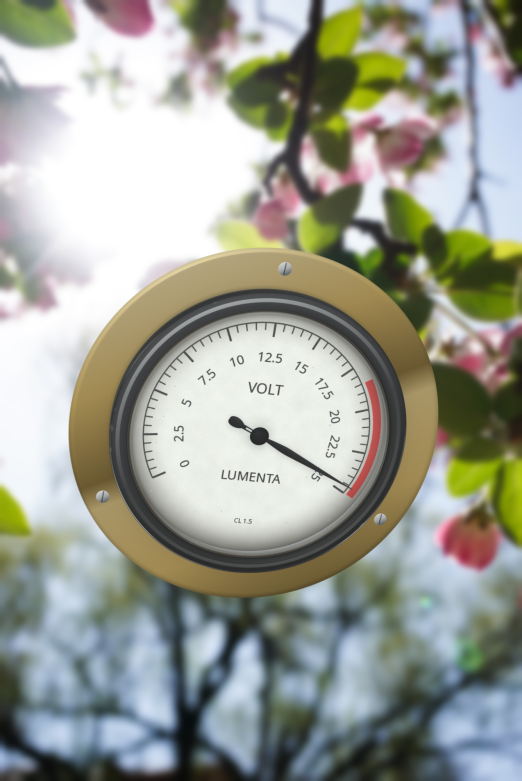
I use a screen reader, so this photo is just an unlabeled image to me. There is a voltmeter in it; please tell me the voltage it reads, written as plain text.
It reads 24.5 V
